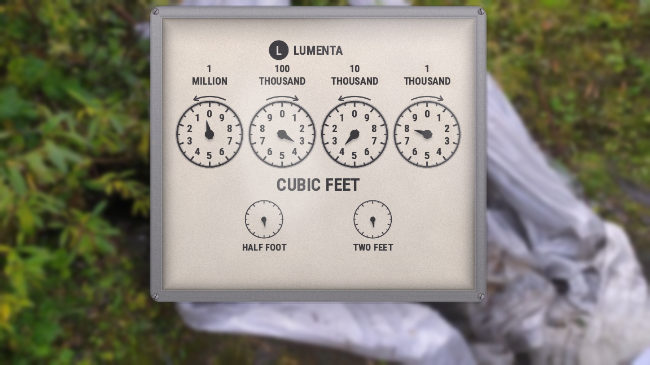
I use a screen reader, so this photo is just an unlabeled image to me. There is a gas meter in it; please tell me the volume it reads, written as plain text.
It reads 33800 ft³
